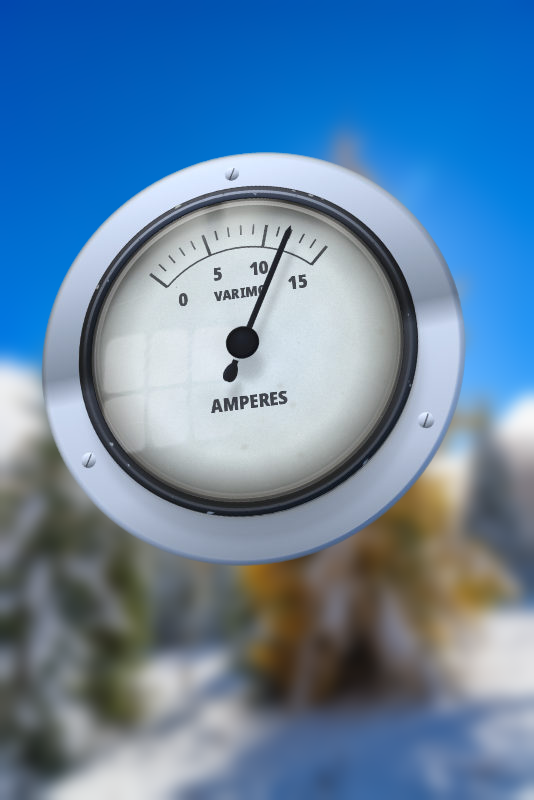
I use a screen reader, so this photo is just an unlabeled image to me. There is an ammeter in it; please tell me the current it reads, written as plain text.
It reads 12 A
